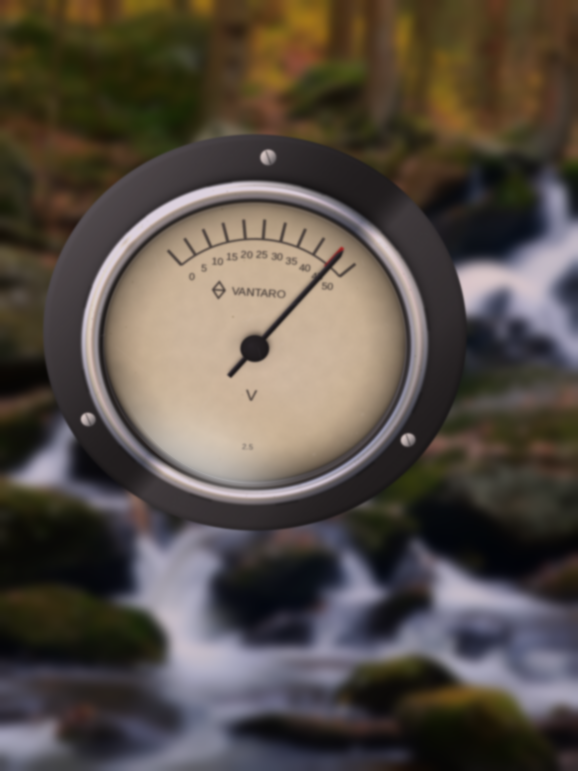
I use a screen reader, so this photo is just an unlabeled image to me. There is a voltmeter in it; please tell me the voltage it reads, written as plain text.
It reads 45 V
